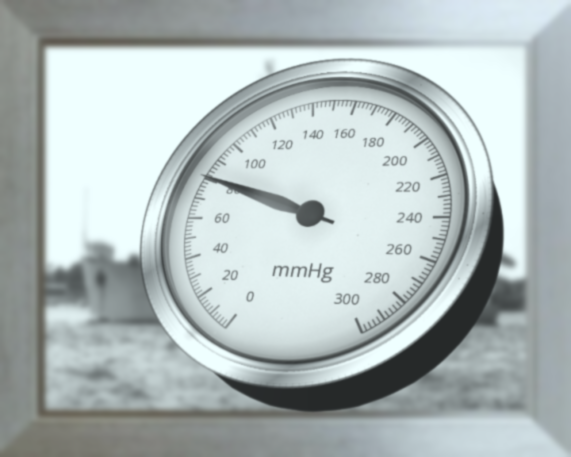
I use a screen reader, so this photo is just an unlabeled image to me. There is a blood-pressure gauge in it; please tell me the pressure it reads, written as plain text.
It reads 80 mmHg
